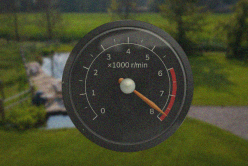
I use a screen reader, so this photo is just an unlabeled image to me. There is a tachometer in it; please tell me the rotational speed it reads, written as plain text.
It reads 7750 rpm
